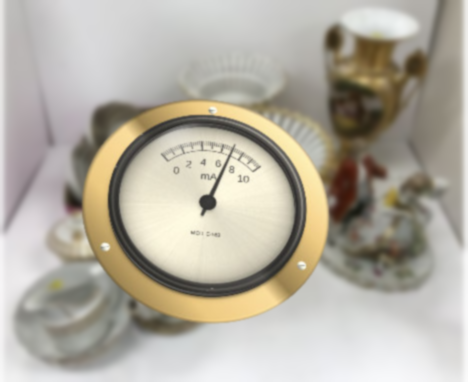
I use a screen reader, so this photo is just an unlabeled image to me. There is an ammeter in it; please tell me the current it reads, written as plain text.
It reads 7 mA
